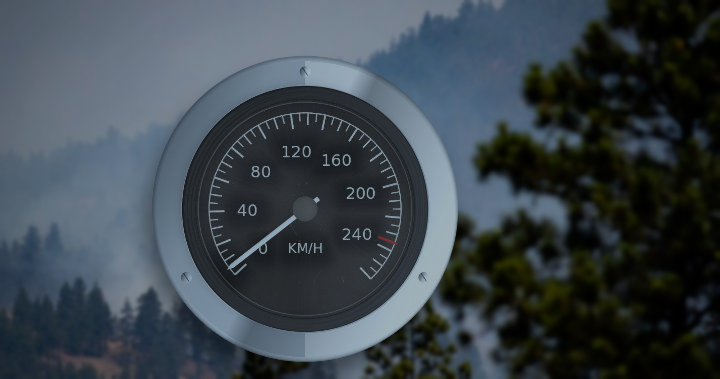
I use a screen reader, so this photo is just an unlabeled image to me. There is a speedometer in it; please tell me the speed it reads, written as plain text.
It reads 5 km/h
